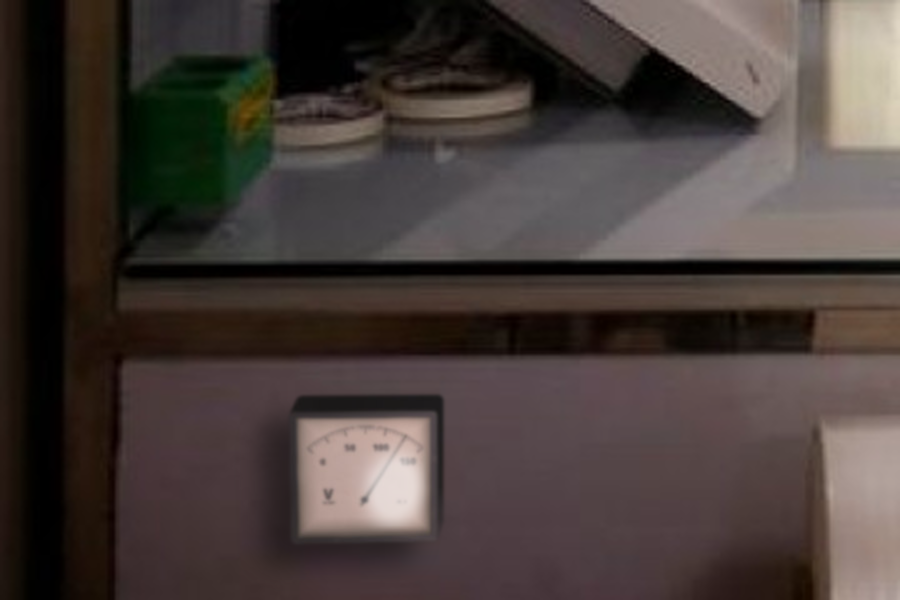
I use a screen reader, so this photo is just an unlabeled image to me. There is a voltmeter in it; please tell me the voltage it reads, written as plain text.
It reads 125 V
